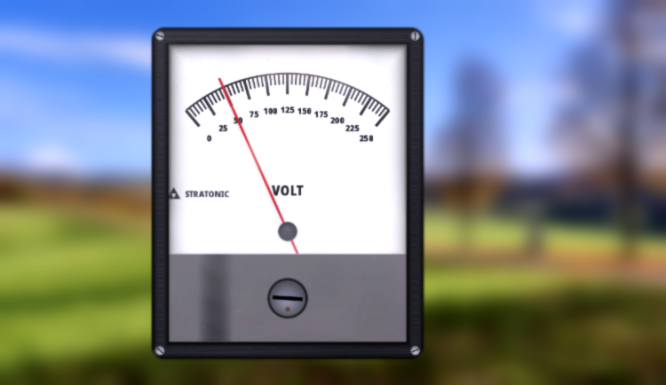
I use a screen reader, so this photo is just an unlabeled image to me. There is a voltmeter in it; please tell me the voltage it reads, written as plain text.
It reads 50 V
